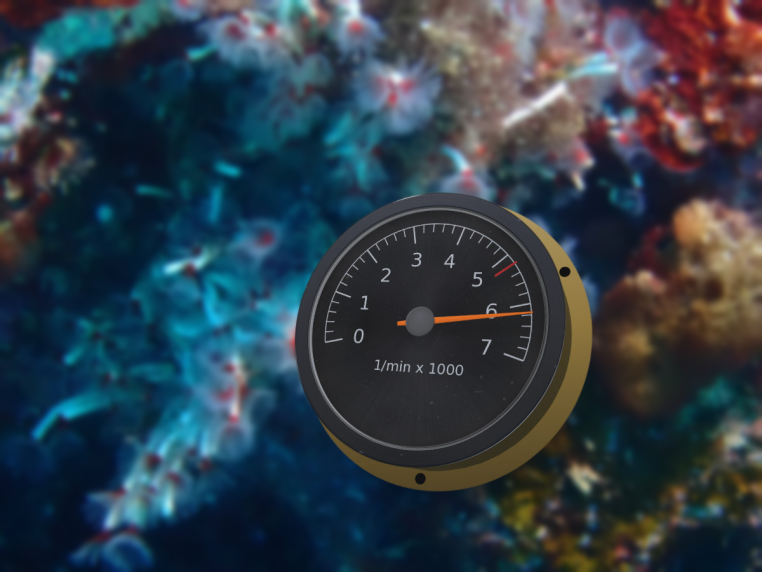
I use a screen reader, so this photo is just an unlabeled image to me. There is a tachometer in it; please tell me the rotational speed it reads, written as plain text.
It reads 6200 rpm
